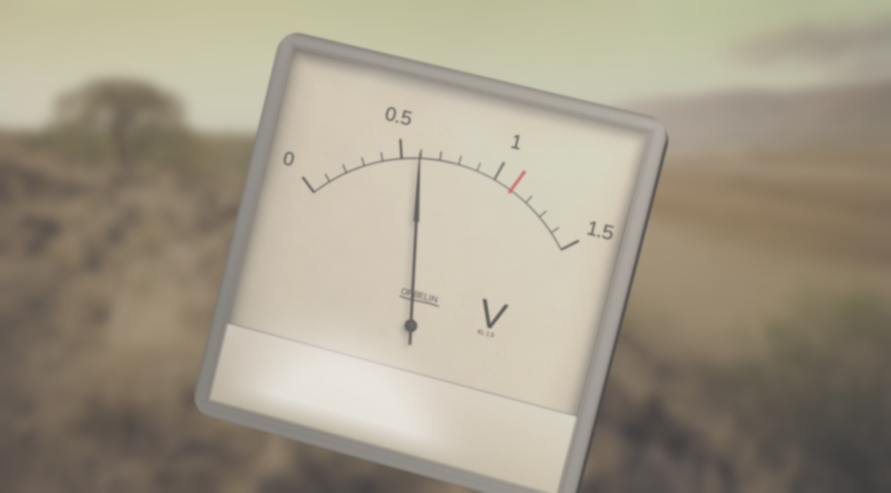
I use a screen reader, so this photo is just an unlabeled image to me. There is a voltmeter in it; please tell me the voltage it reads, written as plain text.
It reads 0.6 V
